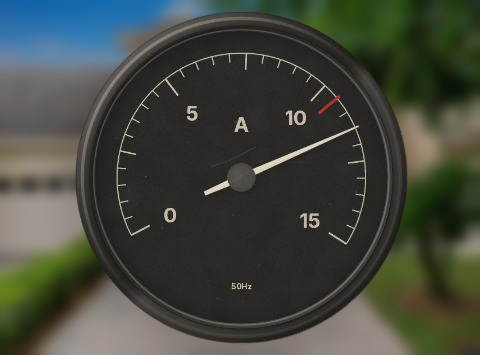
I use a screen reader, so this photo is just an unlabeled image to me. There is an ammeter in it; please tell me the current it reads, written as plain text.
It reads 11.5 A
